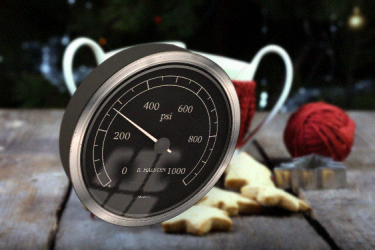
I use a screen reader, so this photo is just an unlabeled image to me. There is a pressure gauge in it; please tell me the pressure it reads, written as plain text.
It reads 275 psi
